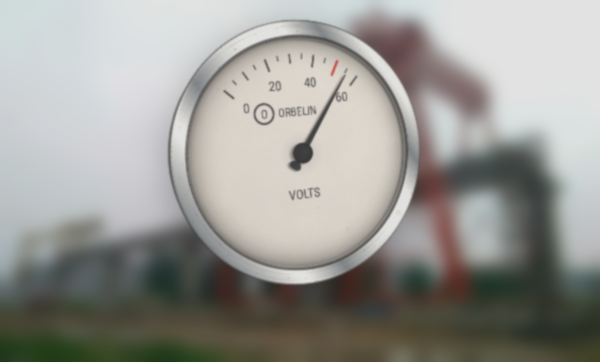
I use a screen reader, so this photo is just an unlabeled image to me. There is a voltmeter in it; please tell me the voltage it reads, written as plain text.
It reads 55 V
